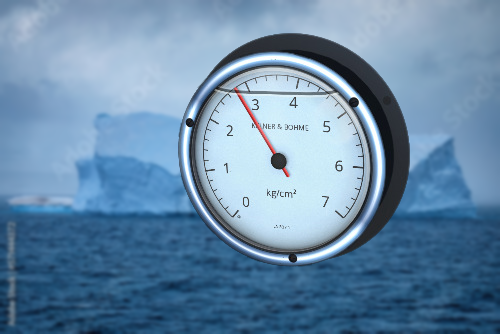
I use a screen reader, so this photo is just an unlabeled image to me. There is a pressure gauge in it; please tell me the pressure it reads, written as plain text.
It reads 2.8 kg/cm²
